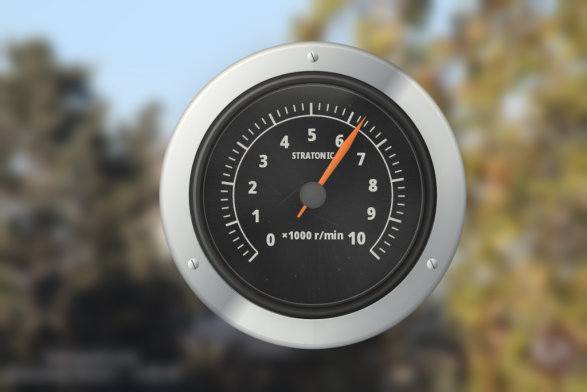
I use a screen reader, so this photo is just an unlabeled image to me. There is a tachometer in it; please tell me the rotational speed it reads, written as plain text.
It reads 6300 rpm
